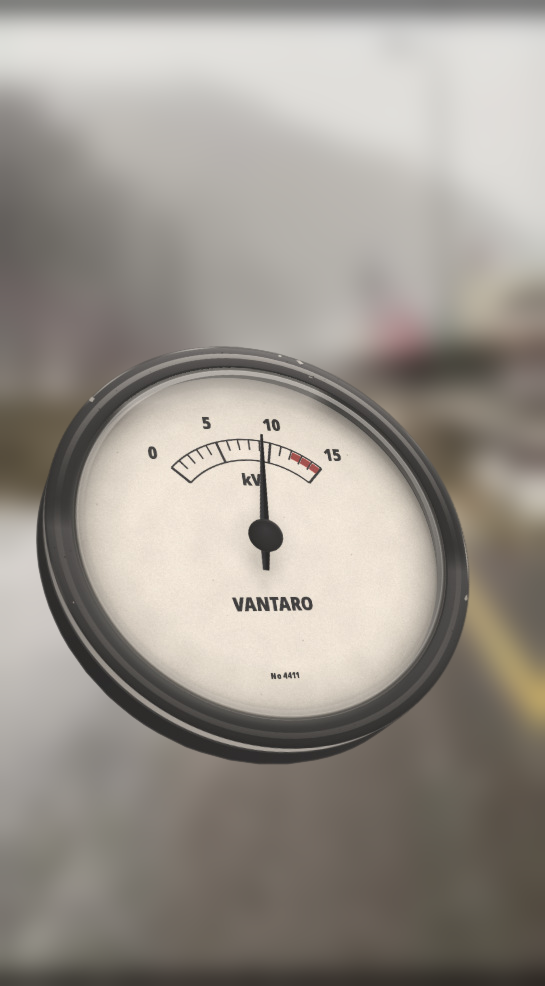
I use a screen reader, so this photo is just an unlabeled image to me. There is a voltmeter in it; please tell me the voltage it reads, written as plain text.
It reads 9 kV
